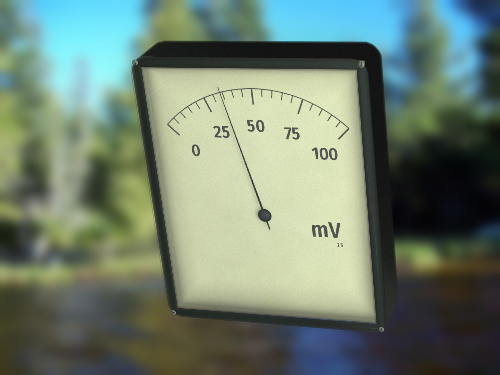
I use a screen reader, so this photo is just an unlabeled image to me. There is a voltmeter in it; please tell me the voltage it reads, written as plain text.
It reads 35 mV
